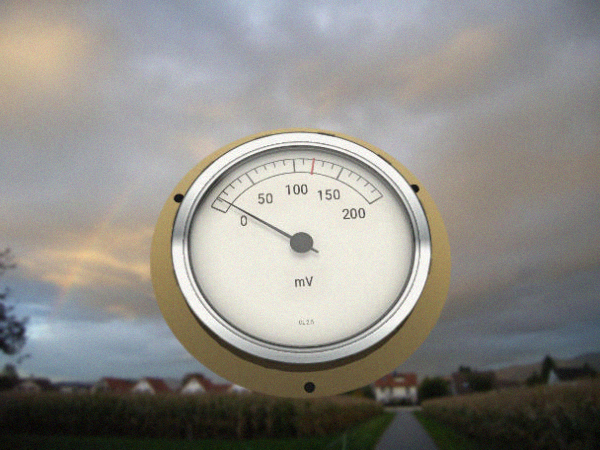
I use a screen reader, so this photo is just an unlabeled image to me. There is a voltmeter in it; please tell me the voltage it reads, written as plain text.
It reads 10 mV
